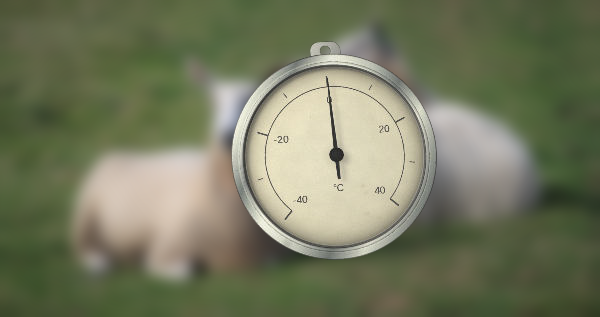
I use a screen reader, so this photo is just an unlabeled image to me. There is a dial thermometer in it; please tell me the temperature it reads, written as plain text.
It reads 0 °C
